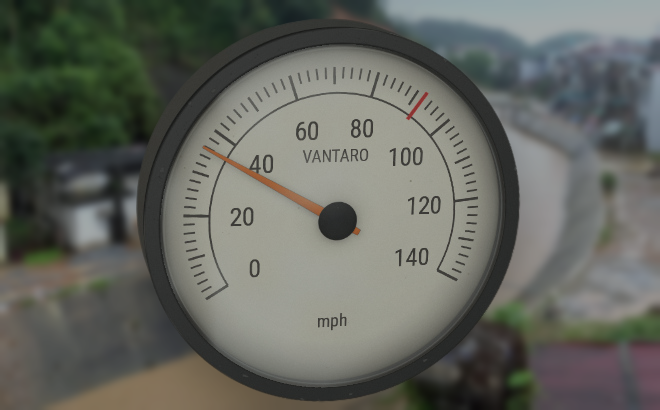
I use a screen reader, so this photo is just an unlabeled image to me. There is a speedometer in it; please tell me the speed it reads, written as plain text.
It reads 36 mph
